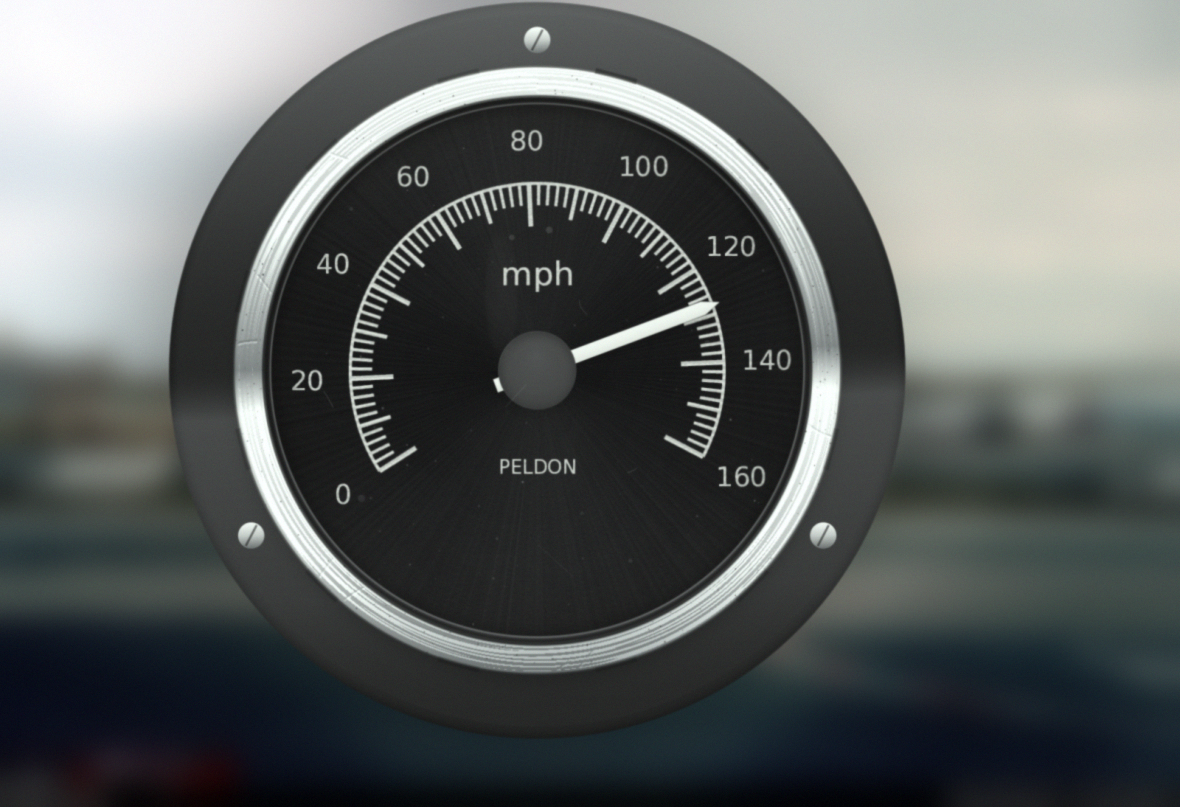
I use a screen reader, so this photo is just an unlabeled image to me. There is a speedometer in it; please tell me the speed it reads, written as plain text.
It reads 128 mph
